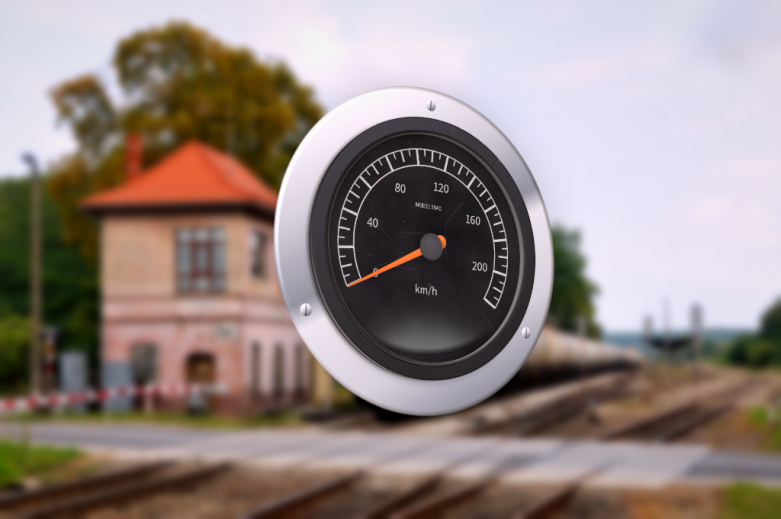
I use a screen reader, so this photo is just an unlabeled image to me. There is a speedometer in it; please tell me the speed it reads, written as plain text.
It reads 0 km/h
